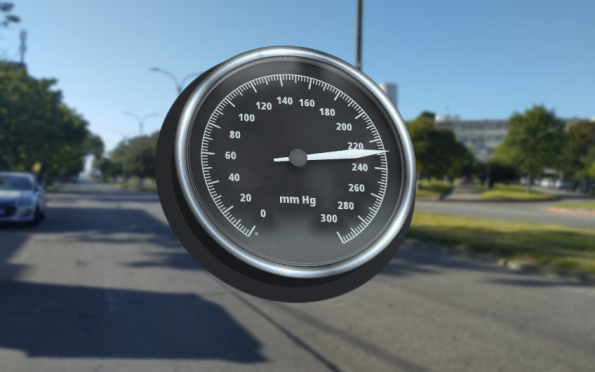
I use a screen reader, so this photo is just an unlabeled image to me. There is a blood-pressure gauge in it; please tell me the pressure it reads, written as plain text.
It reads 230 mmHg
